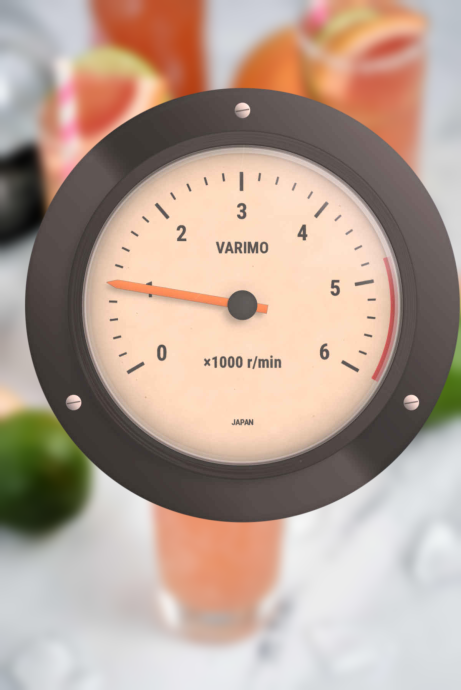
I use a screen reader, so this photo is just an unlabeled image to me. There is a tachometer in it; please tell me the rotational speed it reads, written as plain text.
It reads 1000 rpm
